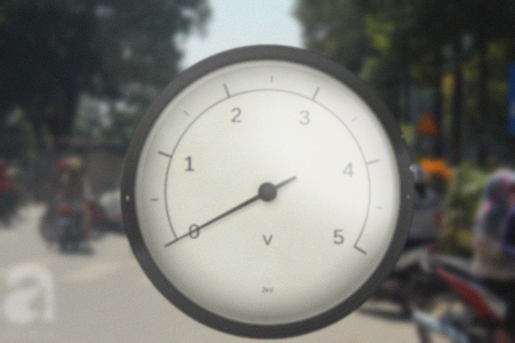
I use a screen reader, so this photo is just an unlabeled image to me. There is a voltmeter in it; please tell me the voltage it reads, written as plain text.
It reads 0 V
